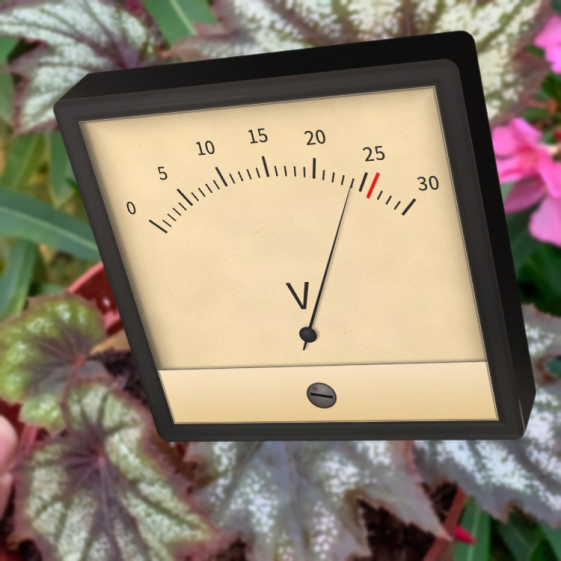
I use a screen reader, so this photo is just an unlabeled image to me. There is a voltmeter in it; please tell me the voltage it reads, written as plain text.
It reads 24 V
